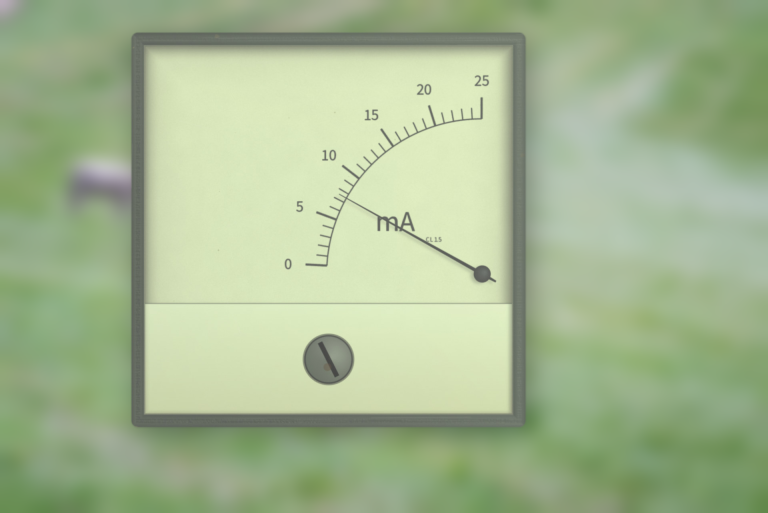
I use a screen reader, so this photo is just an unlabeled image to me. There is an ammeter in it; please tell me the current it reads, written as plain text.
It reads 7.5 mA
